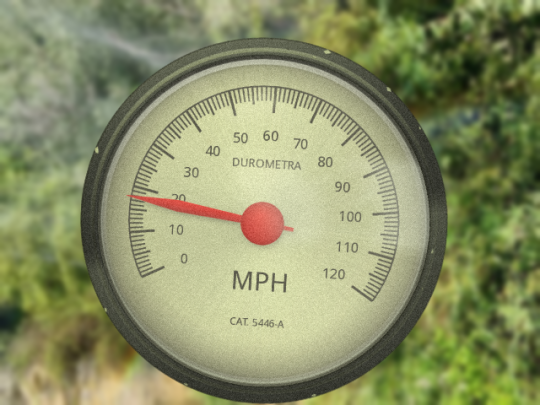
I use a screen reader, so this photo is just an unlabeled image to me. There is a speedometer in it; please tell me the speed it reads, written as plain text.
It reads 18 mph
